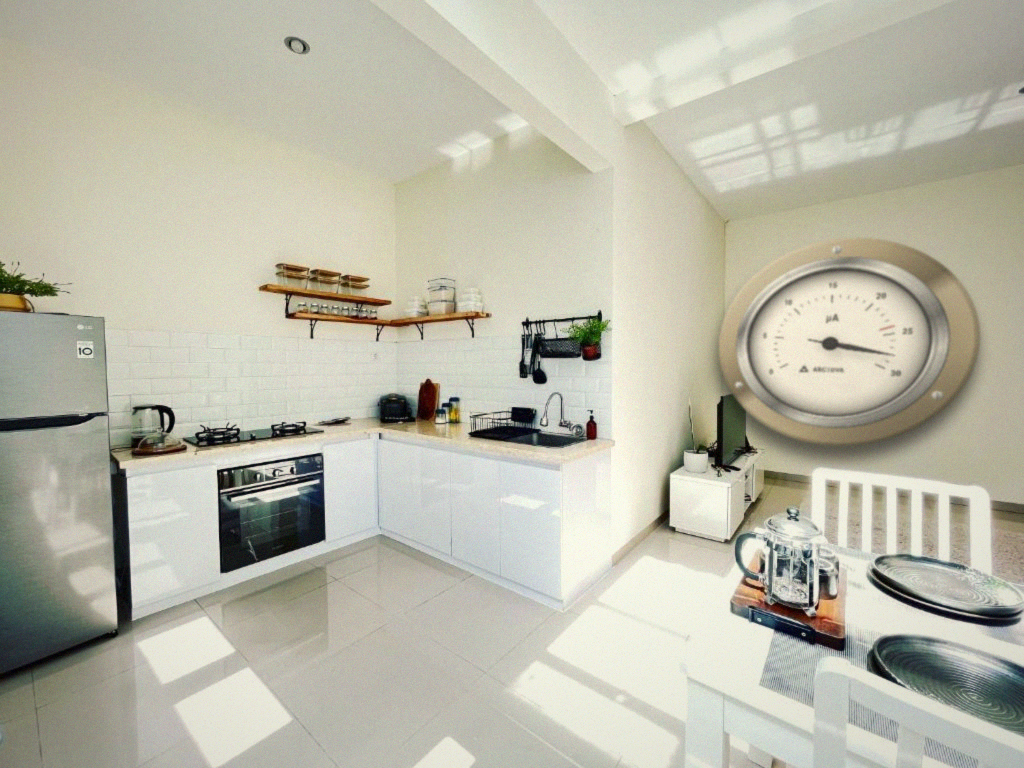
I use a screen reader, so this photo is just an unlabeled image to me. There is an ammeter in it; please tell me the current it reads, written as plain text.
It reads 28 µA
